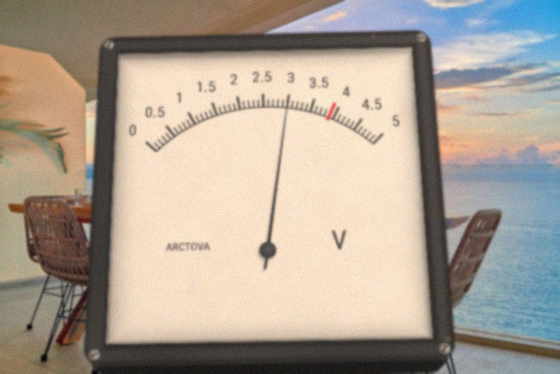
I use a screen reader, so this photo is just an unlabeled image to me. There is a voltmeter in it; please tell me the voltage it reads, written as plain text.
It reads 3 V
